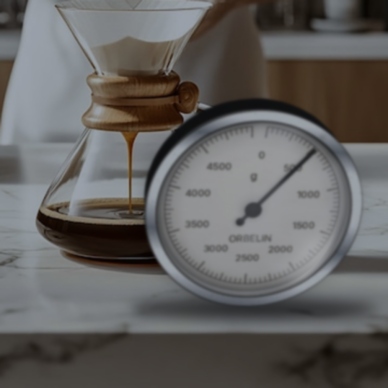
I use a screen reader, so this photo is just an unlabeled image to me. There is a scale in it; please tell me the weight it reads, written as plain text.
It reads 500 g
